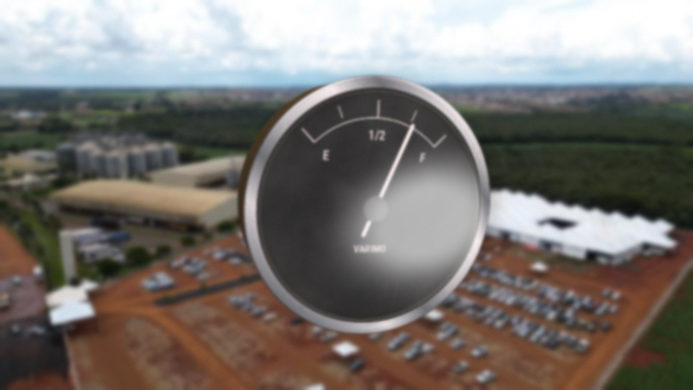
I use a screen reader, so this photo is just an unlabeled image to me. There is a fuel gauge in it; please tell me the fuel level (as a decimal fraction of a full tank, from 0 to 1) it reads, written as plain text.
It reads 0.75
